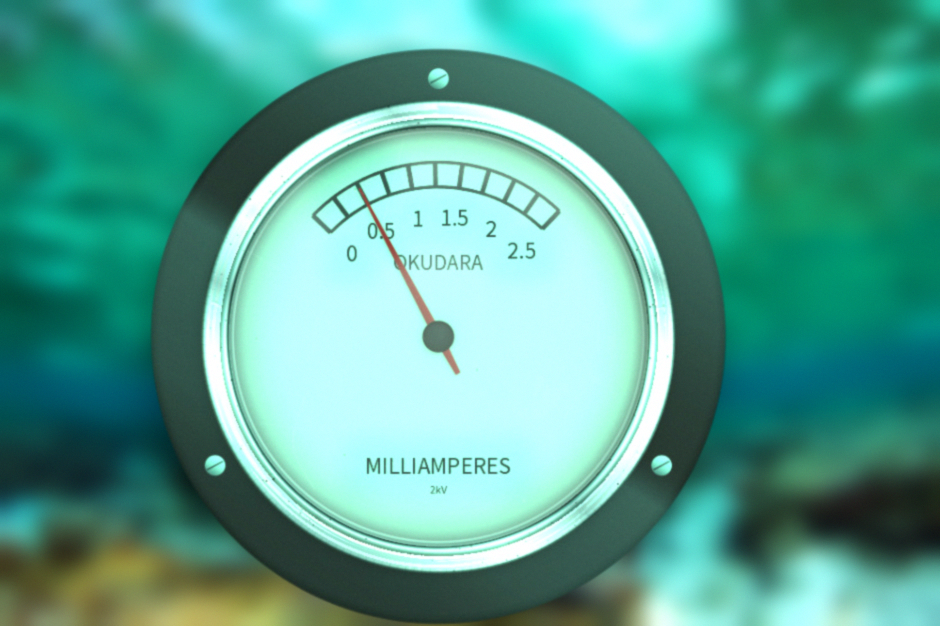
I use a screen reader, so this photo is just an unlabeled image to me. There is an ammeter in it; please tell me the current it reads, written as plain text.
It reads 0.5 mA
